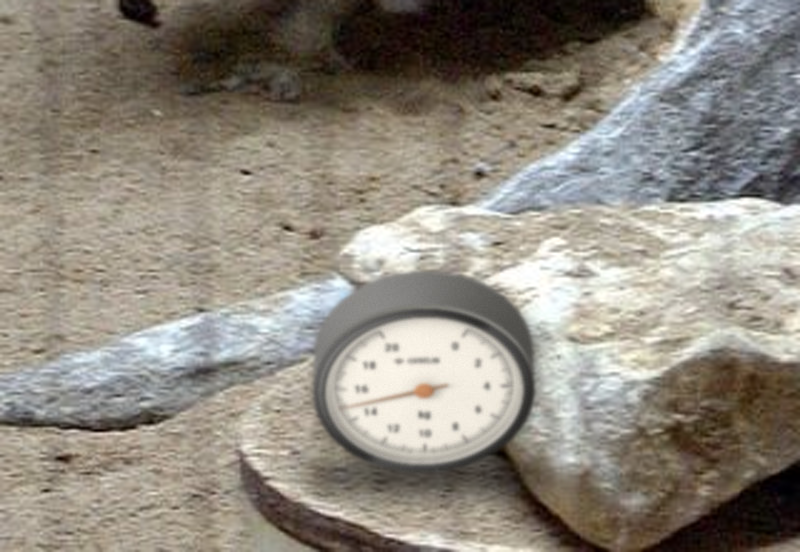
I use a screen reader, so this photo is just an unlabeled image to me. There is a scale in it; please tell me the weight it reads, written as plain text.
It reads 15 kg
